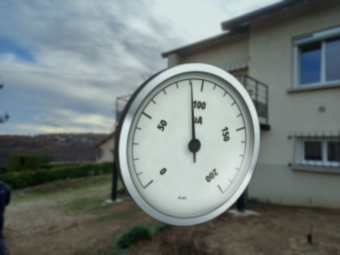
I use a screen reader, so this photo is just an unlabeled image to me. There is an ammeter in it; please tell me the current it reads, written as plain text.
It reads 90 µA
